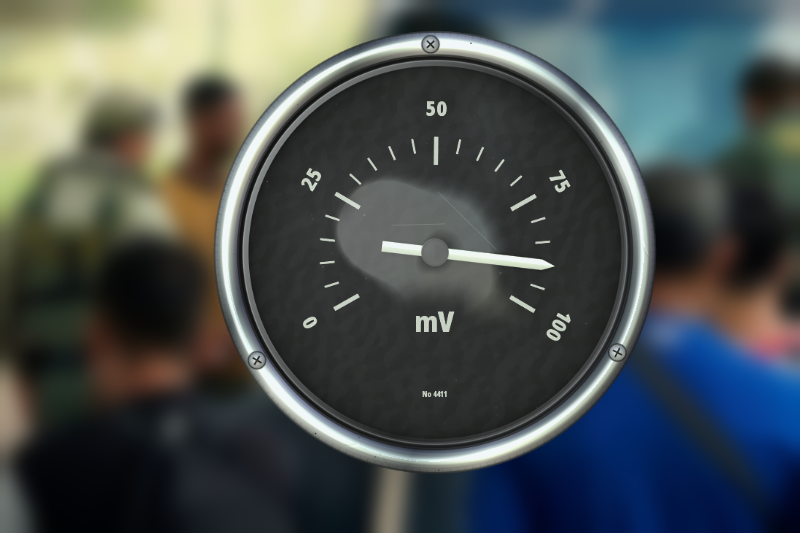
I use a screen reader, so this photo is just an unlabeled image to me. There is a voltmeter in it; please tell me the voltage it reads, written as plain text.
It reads 90 mV
